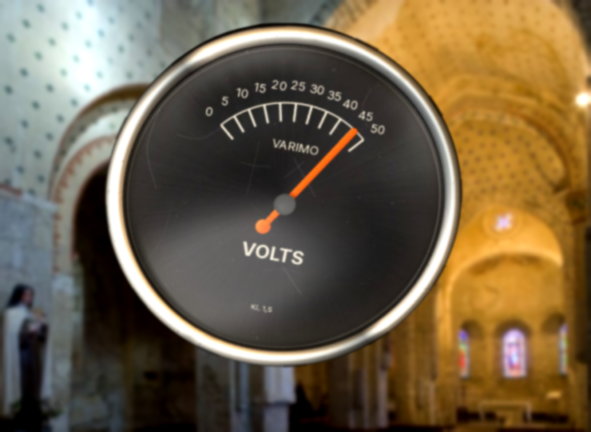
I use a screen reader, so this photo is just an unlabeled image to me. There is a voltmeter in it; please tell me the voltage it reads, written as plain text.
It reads 45 V
